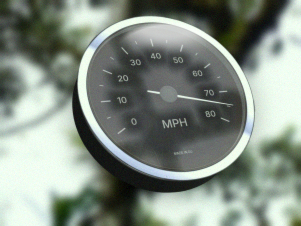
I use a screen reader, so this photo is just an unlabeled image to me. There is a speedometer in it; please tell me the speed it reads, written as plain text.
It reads 75 mph
